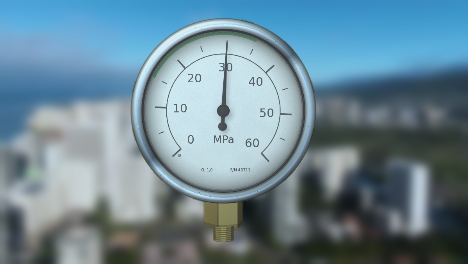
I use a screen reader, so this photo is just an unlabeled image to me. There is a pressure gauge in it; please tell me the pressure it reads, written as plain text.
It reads 30 MPa
